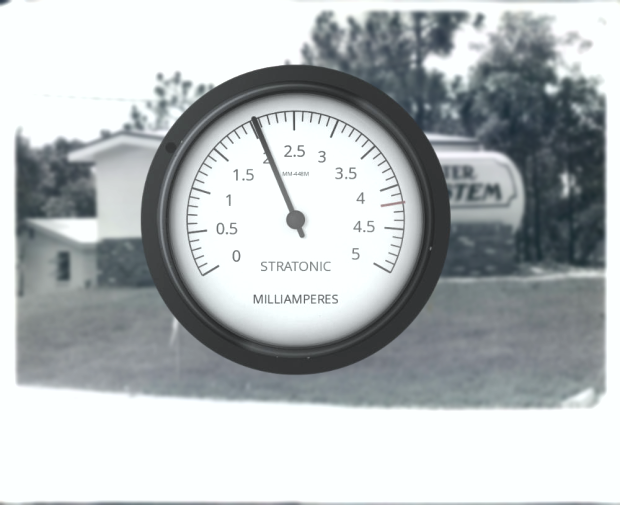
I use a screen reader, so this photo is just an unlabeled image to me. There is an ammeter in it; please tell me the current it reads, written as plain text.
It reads 2.05 mA
